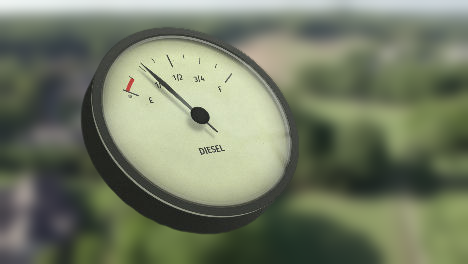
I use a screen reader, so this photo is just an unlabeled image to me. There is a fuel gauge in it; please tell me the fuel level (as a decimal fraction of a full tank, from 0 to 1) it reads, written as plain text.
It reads 0.25
